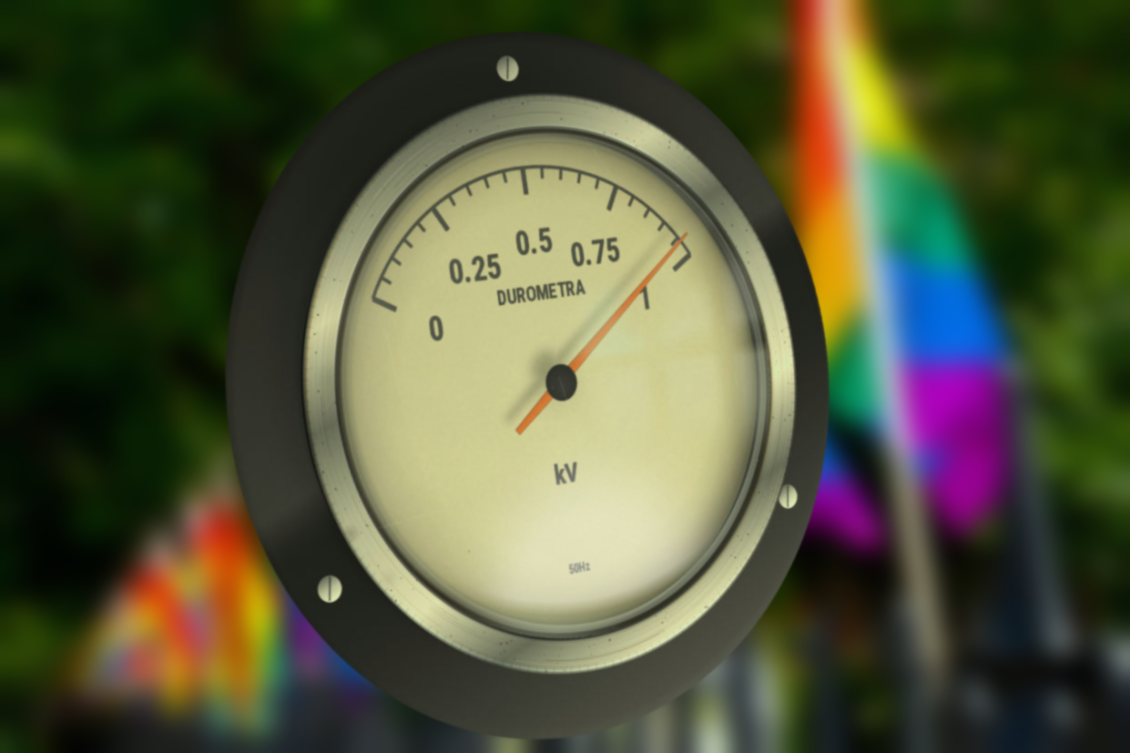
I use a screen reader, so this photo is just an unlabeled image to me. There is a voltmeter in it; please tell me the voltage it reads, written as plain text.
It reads 0.95 kV
